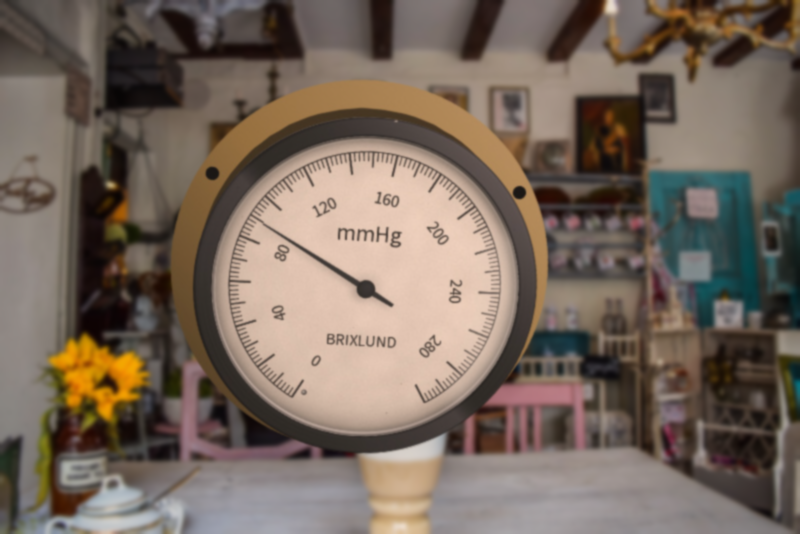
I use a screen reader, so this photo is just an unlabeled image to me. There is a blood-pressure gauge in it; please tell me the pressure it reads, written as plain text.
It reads 90 mmHg
